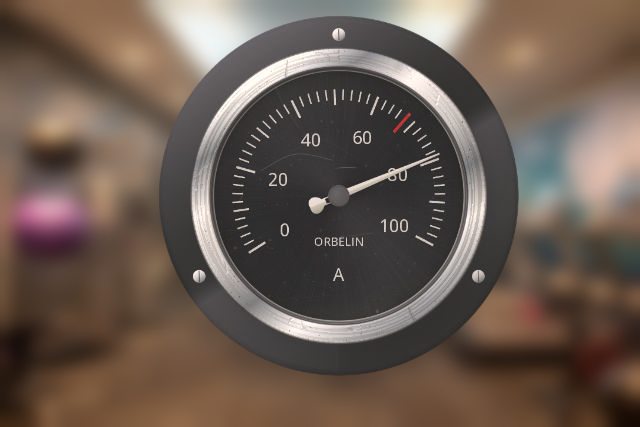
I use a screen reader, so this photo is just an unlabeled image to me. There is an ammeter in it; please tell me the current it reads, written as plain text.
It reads 79 A
